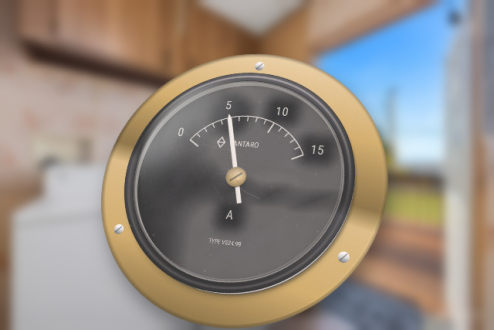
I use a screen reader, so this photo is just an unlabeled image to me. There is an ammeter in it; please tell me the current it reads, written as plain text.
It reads 5 A
